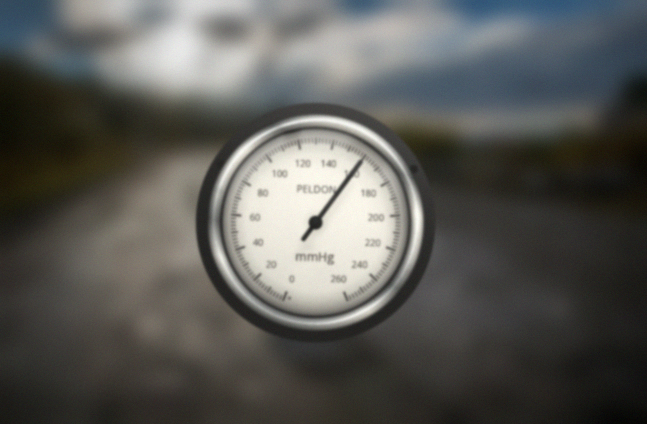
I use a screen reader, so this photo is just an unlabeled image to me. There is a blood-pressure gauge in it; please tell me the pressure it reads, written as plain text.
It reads 160 mmHg
